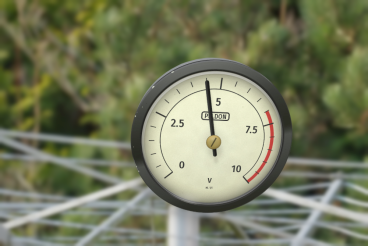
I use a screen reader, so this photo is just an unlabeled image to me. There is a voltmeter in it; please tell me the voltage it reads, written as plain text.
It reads 4.5 V
